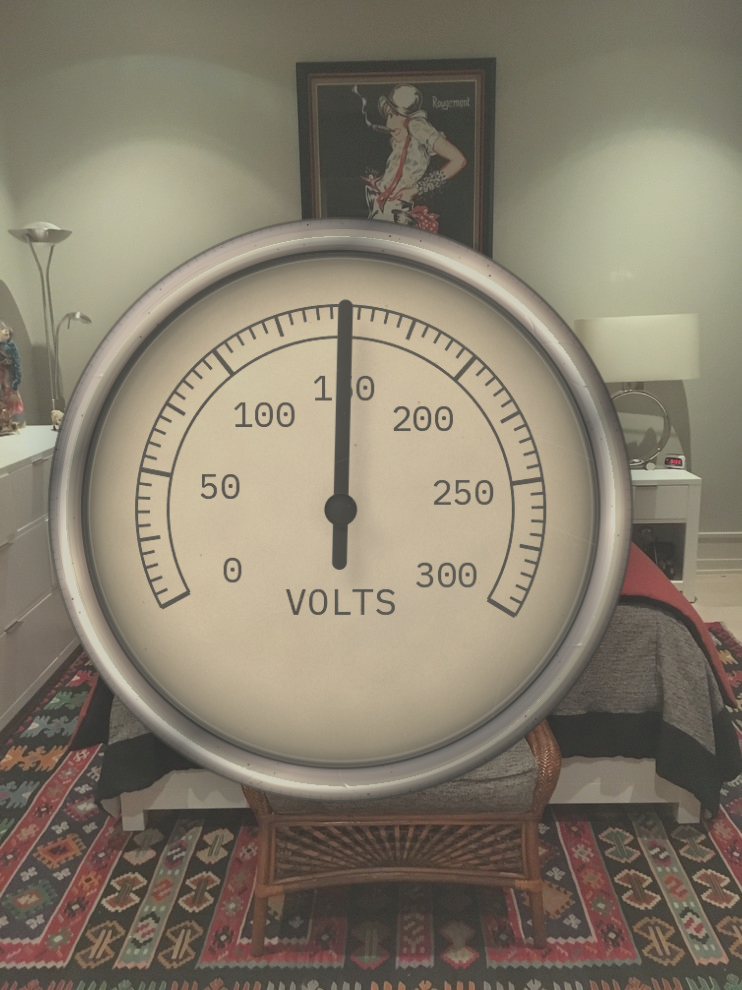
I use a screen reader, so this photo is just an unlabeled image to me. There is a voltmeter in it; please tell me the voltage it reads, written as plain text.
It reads 150 V
